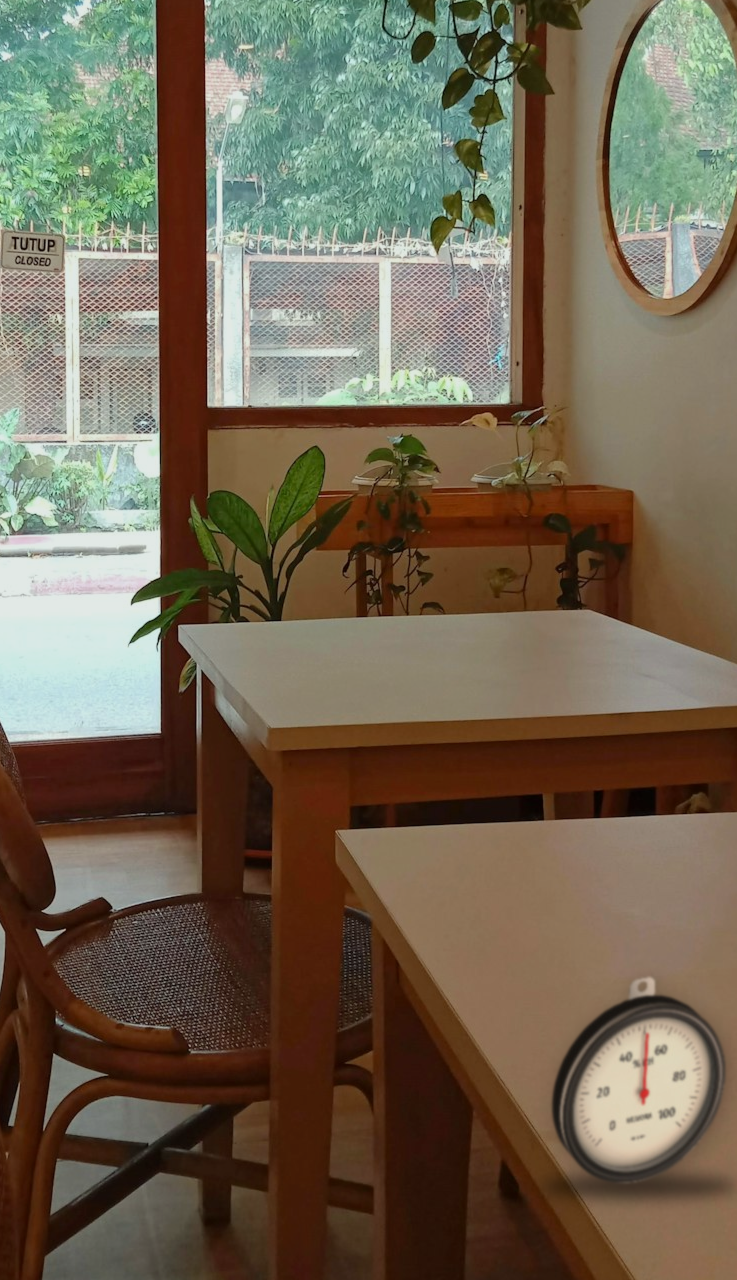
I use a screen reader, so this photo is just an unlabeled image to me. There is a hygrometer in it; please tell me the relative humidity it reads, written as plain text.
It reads 50 %
